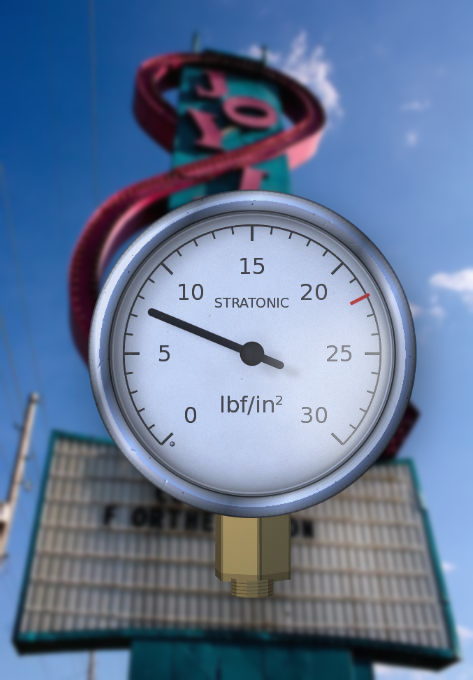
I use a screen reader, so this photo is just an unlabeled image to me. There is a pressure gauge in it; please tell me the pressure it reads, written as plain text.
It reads 7.5 psi
